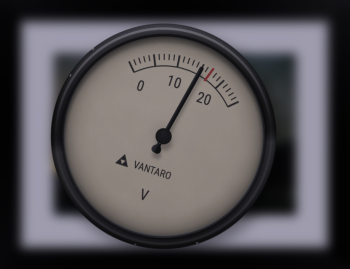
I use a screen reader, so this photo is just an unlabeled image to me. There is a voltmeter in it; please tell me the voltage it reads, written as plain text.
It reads 15 V
